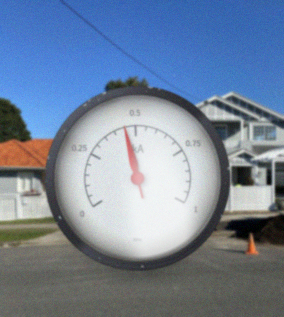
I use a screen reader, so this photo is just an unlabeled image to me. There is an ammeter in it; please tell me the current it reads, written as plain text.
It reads 0.45 kA
